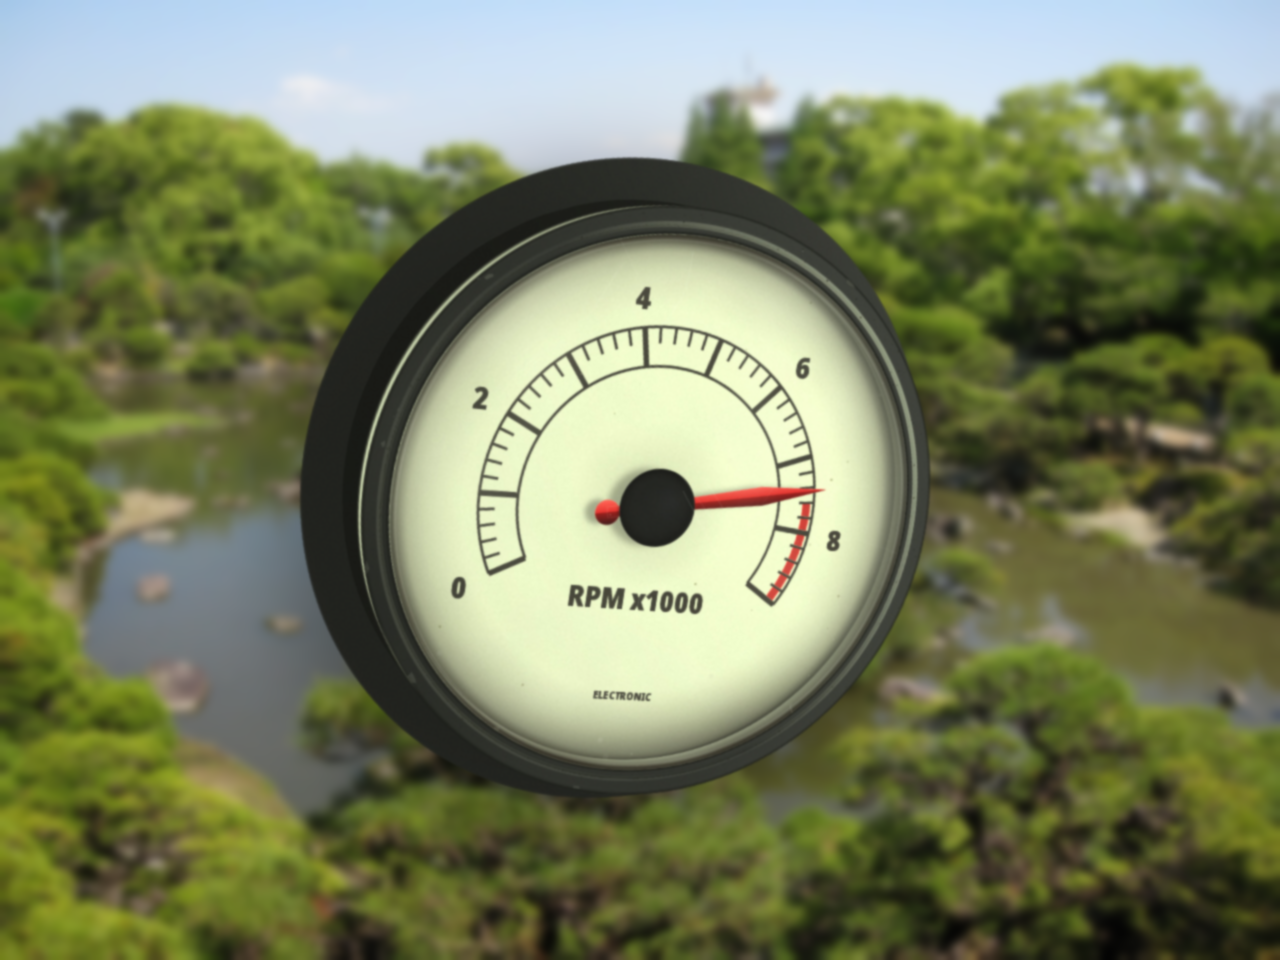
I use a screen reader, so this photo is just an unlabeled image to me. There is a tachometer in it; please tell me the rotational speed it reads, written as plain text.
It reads 7400 rpm
